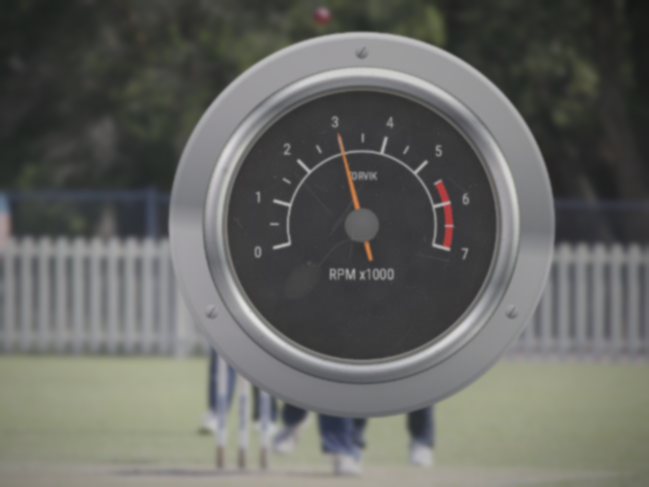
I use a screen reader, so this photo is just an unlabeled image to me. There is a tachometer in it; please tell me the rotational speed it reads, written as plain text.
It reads 3000 rpm
